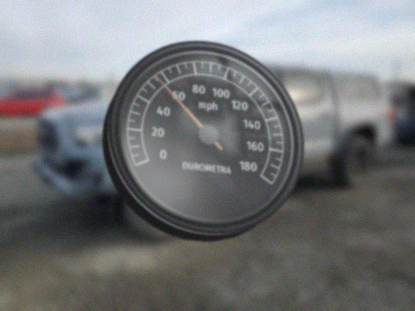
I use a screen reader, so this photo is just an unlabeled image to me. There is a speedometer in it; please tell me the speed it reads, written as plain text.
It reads 55 mph
